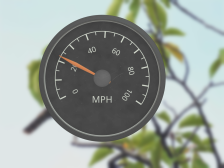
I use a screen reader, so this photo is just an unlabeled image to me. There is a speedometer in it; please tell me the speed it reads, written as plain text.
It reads 22.5 mph
